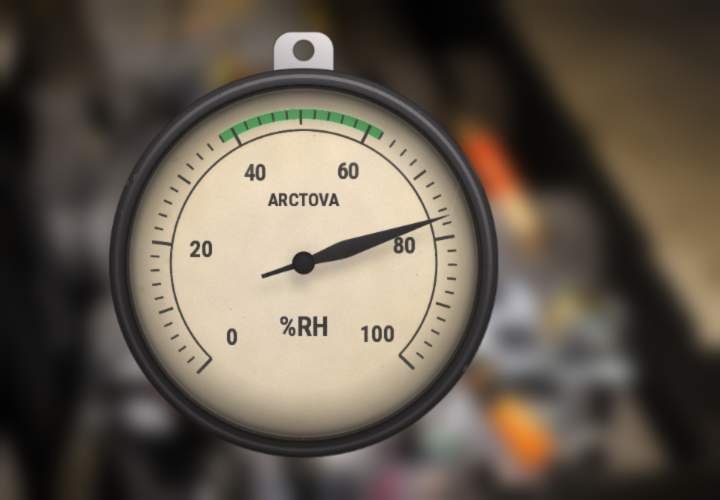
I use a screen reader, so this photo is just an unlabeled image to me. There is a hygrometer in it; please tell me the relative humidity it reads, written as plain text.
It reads 77 %
